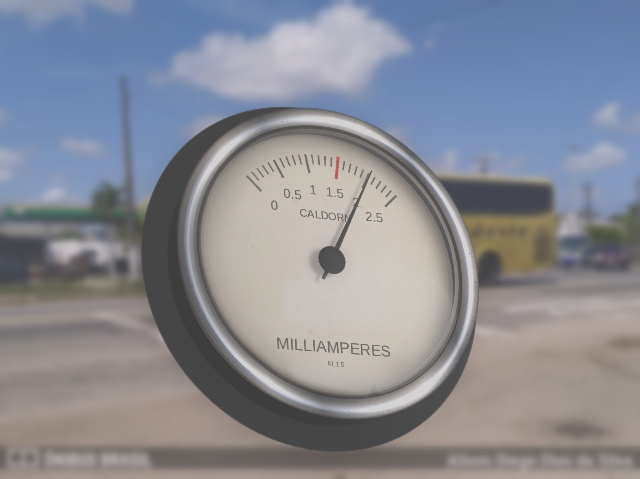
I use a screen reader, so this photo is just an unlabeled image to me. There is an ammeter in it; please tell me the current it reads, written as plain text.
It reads 2 mA
